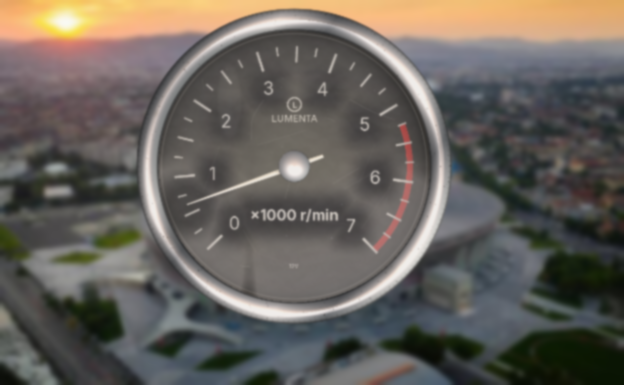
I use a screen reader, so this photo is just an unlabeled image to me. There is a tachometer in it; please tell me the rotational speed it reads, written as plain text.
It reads 625 rpm
